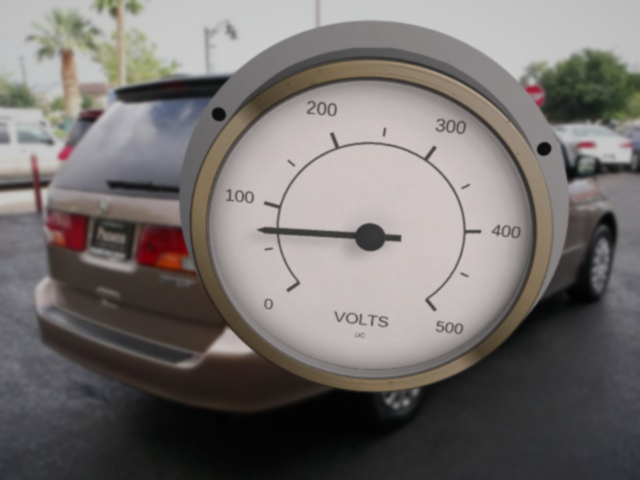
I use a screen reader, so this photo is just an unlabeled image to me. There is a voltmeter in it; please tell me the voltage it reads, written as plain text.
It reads 75 V
